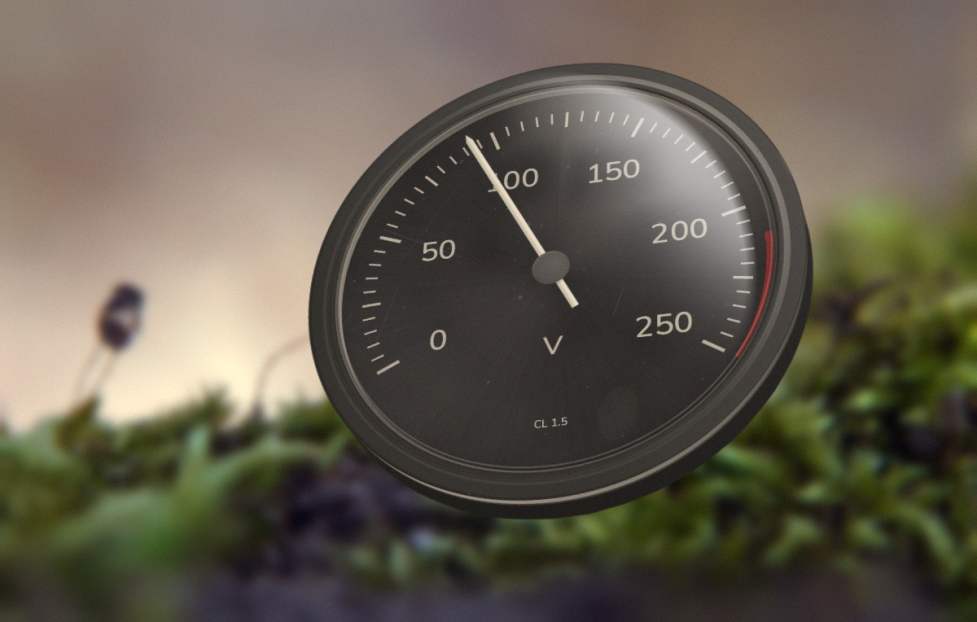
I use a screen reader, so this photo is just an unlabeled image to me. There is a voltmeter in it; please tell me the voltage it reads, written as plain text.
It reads 92.5 V
